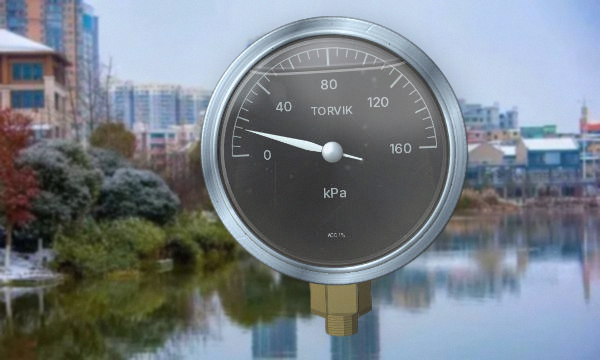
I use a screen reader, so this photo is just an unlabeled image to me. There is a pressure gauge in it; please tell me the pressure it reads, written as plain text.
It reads 15 kPa
